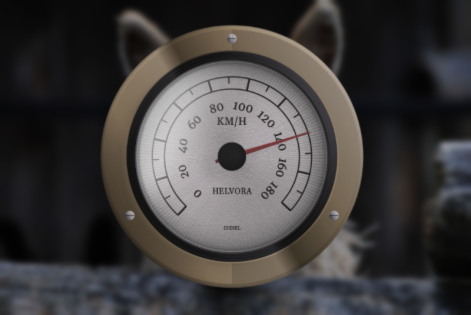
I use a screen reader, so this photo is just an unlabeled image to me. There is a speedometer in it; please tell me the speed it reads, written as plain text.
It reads 140 km/h
